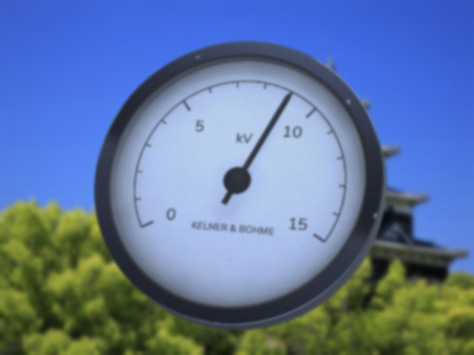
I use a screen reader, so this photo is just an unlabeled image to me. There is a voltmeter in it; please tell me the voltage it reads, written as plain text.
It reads 9 kV
